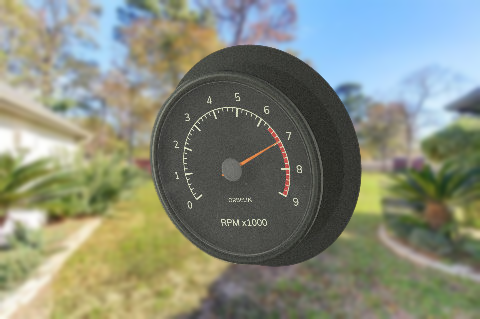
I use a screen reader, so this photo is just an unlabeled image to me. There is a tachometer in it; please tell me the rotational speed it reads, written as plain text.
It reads 7000 rpm
